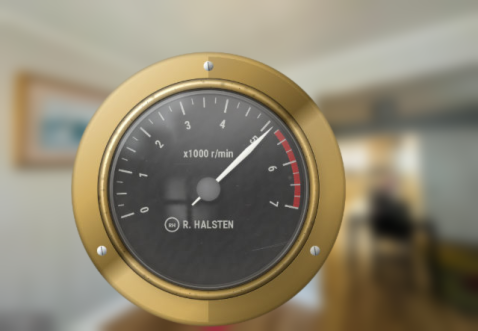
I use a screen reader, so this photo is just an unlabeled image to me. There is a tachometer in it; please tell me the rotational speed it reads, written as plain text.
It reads 5125 rpm
